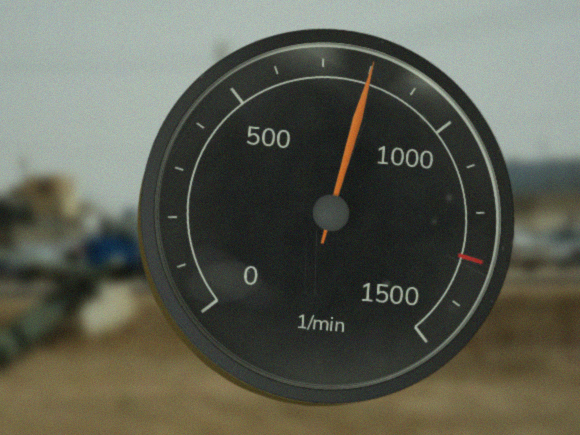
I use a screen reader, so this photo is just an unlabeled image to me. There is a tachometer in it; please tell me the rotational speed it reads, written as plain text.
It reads 800 rpm
